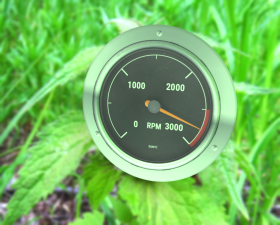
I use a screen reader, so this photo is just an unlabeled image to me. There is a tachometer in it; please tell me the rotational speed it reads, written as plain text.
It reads 2750 rpm
